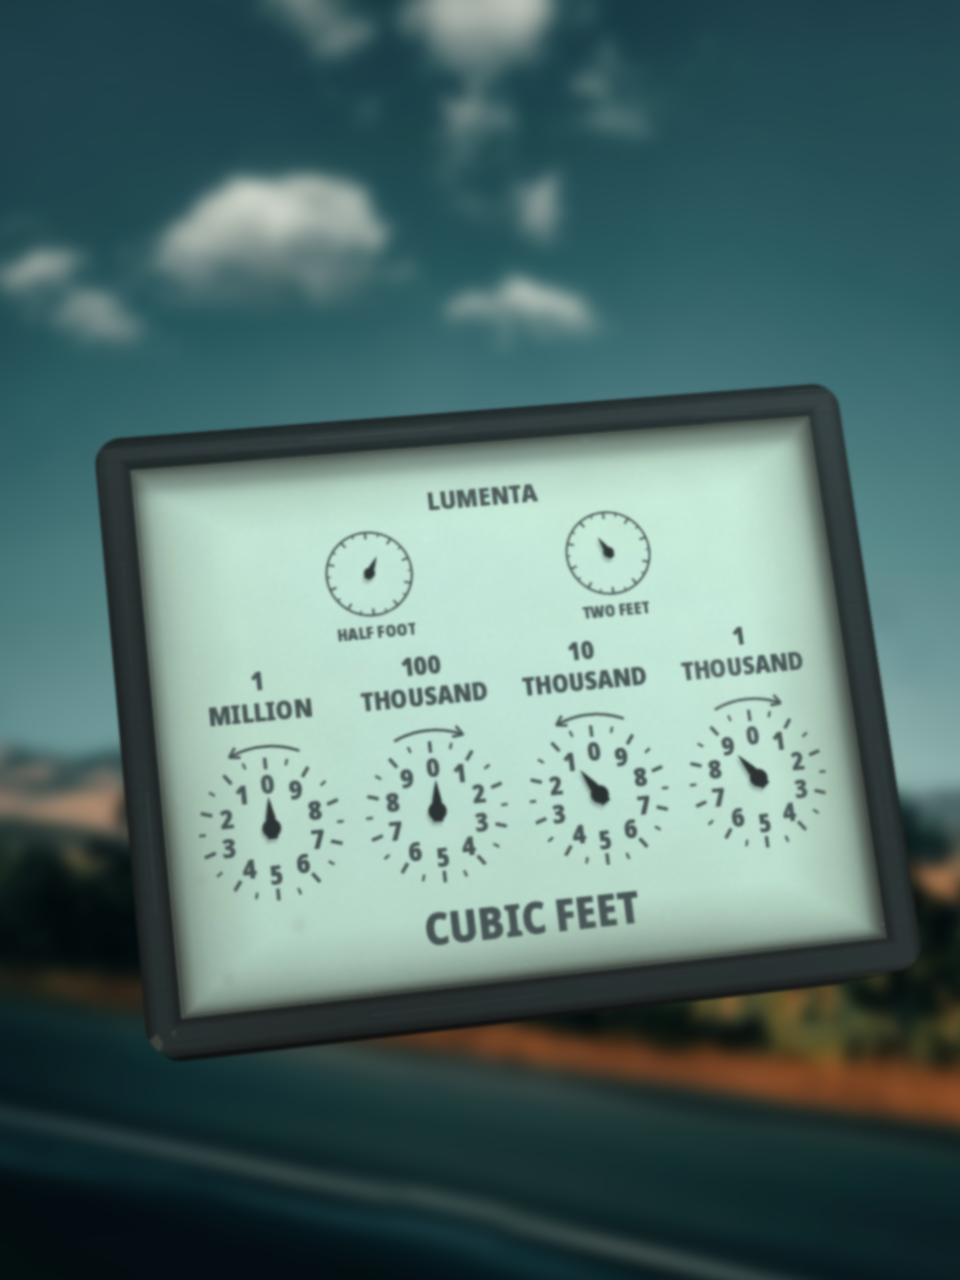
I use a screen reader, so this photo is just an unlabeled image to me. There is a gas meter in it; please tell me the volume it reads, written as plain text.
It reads 900 ft³
